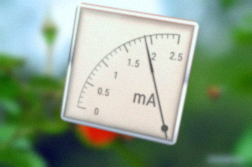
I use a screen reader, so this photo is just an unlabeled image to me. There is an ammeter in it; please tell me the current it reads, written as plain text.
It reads 1.9 mA
